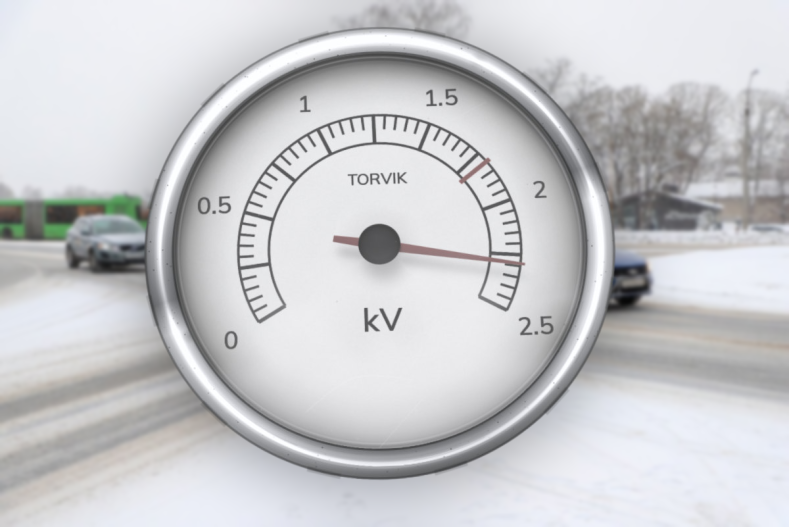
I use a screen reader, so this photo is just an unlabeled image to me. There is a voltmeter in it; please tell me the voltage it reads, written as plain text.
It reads 2.3 kV
